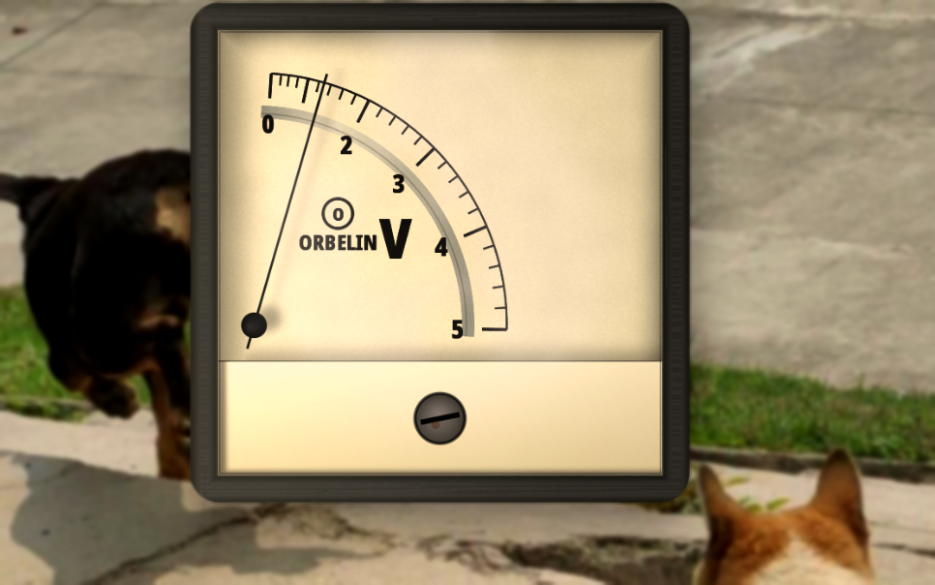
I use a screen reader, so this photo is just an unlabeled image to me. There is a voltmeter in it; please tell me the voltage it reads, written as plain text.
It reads 1.3 V
